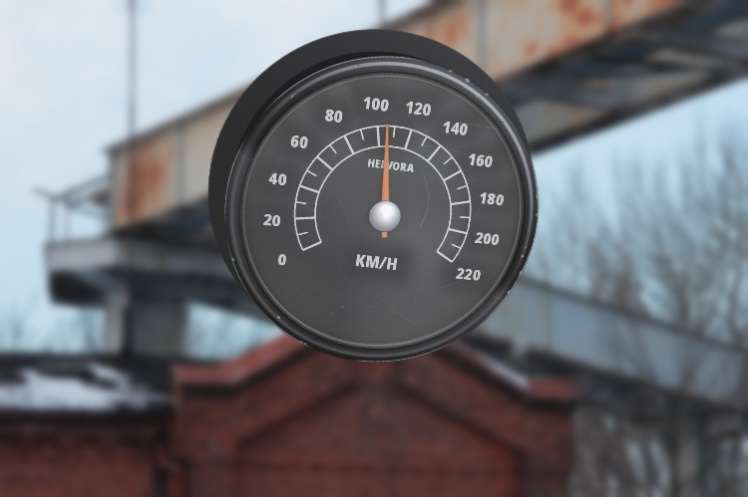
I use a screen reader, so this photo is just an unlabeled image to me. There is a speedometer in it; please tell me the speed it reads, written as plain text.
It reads 105 km/h
